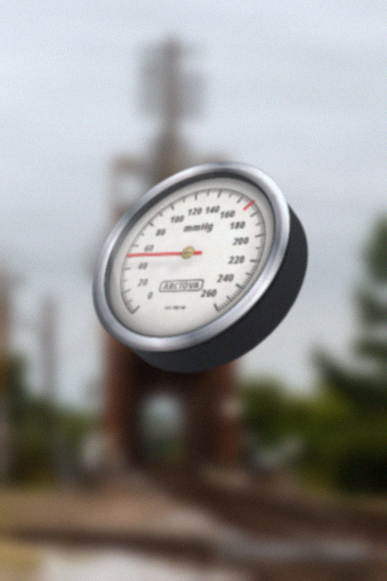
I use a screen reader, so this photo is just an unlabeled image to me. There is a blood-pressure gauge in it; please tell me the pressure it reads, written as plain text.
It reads 50 mmHg
